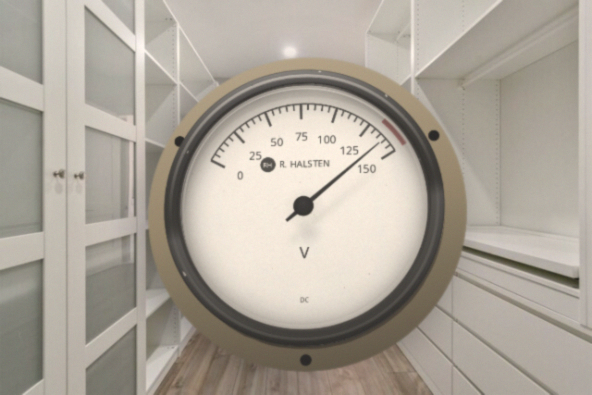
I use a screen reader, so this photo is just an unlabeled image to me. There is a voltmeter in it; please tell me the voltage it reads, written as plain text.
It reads 140 V
